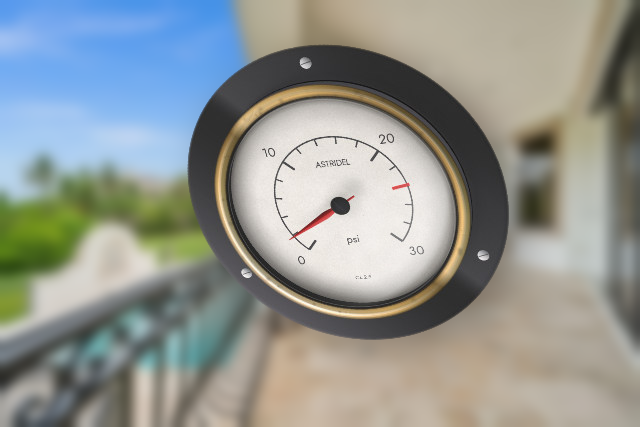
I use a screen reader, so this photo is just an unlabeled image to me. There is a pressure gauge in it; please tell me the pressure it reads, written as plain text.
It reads 2 psi
